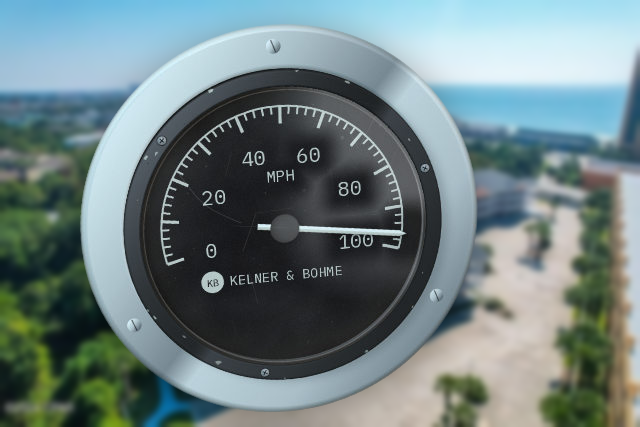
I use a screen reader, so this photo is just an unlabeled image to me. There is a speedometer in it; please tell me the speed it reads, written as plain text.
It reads 96 mph
